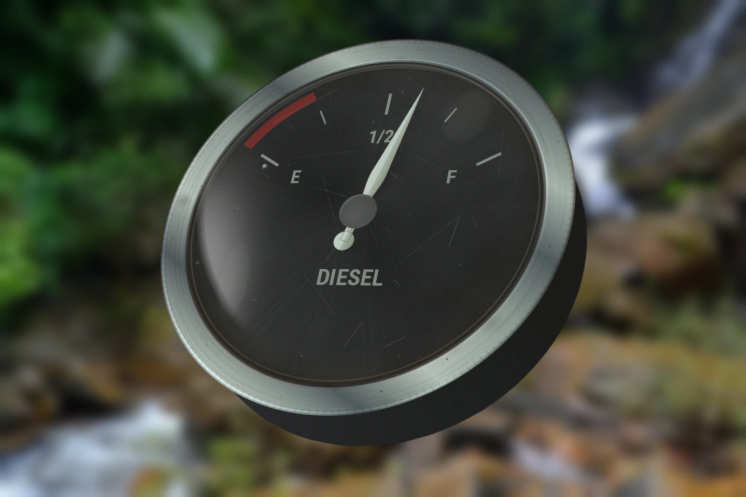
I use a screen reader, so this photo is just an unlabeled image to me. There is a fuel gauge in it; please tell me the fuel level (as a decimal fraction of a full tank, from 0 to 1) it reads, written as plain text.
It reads 0.625
